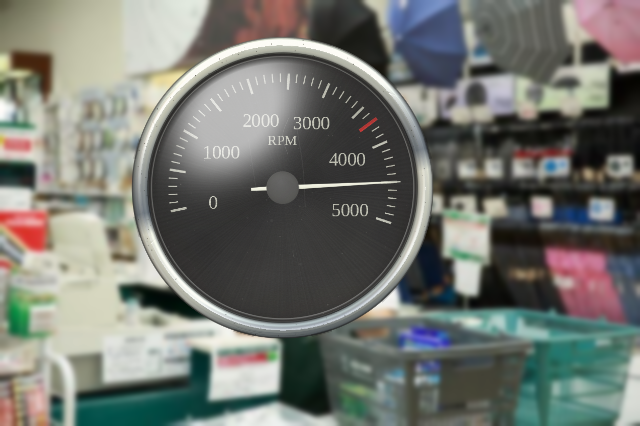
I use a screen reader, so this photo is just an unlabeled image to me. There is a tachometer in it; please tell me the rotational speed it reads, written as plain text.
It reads 4500 rpm
